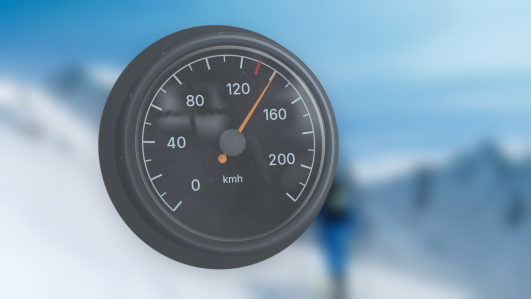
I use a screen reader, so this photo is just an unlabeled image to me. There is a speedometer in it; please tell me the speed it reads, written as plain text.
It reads 140 km/h
